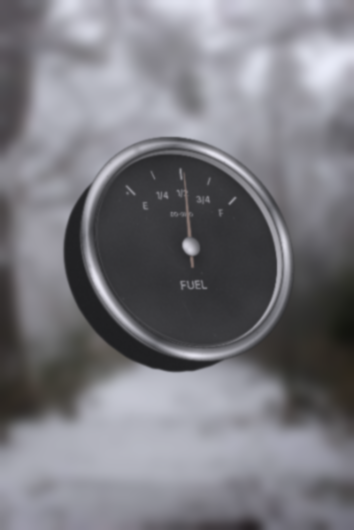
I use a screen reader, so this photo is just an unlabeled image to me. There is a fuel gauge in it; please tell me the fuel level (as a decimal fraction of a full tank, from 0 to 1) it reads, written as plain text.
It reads 0.5
